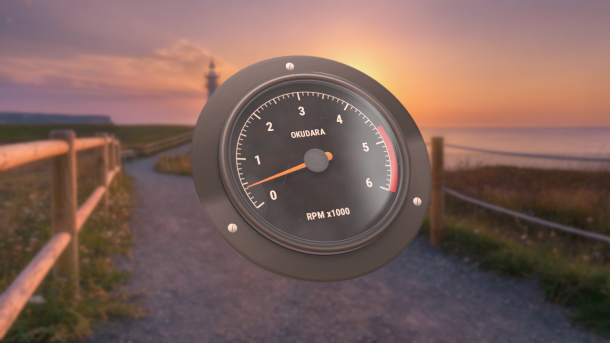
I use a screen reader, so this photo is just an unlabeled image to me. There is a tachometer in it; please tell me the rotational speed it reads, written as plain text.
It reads 400 rpm
